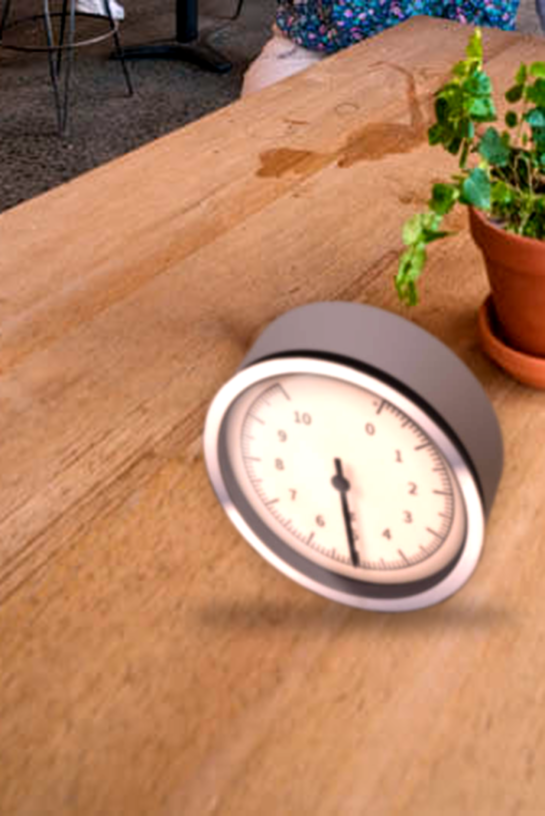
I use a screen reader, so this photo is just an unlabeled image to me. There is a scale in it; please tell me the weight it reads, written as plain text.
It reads 5 kg
